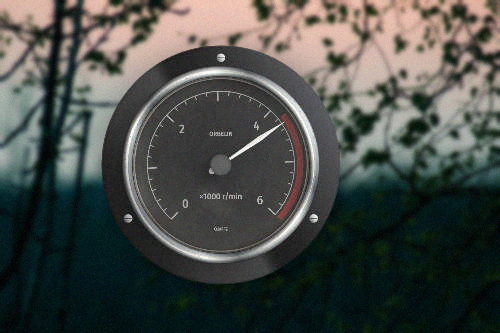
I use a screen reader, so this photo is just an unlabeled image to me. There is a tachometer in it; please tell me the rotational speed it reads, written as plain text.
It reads 4300 rpm
